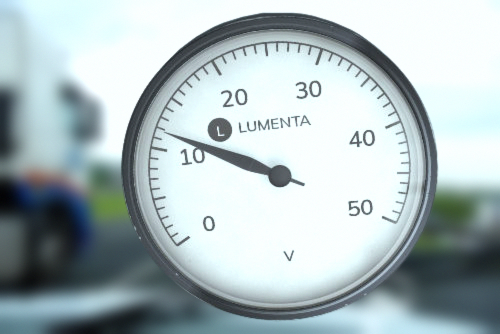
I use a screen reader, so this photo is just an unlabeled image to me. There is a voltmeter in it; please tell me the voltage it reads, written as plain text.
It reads 12 V
